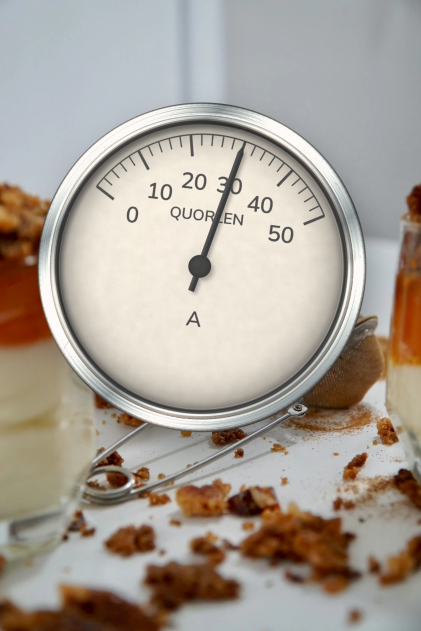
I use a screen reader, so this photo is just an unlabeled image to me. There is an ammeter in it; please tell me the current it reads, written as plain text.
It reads 30 A
